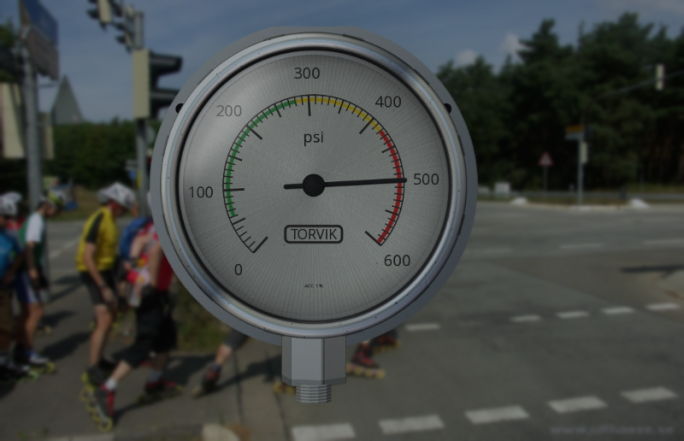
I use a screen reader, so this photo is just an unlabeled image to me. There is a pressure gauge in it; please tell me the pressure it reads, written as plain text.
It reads 500 psi
